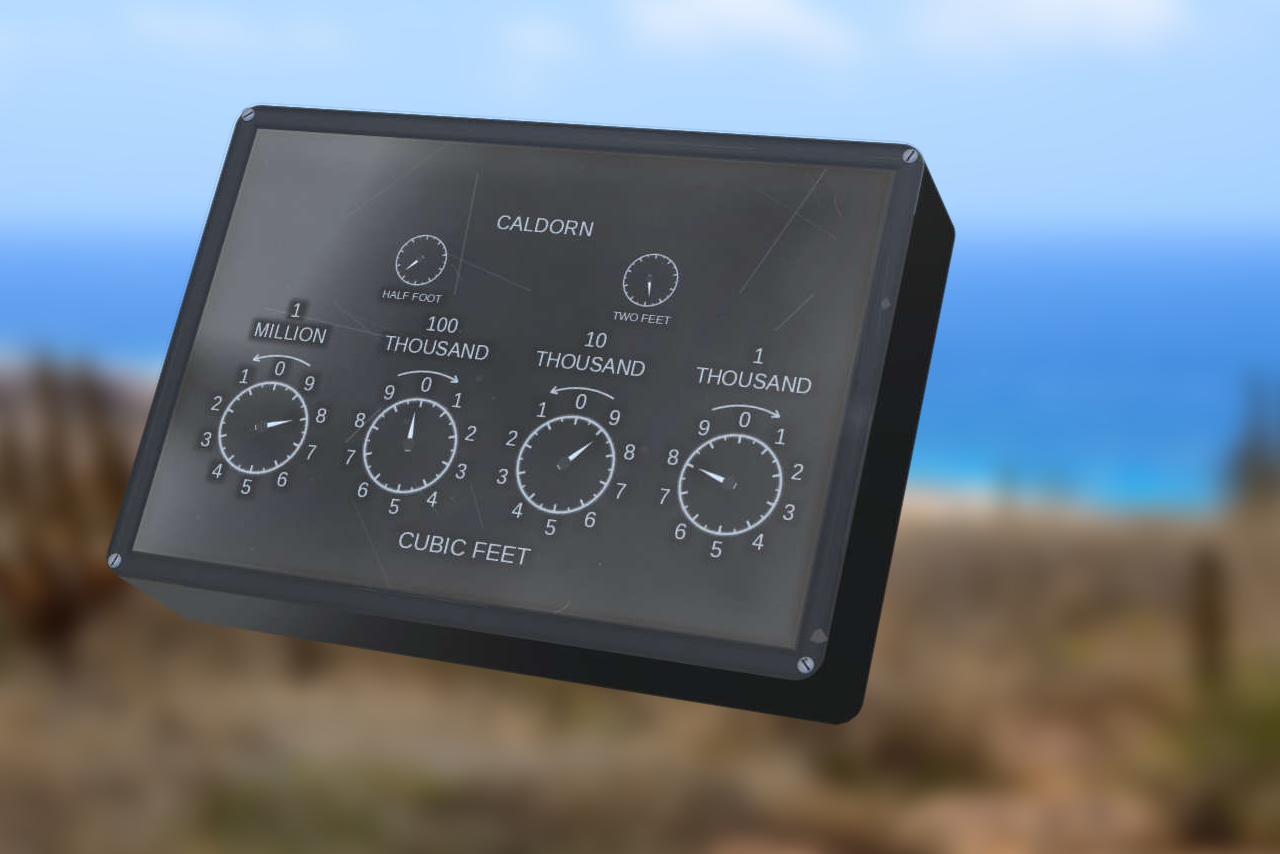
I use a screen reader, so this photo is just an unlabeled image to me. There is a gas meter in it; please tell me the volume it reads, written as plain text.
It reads 798800 ft³
